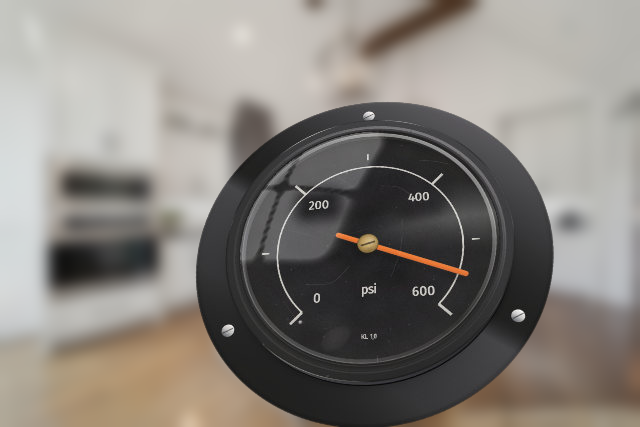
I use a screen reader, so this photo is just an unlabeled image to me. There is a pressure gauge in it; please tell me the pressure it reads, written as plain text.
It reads 550 psi
